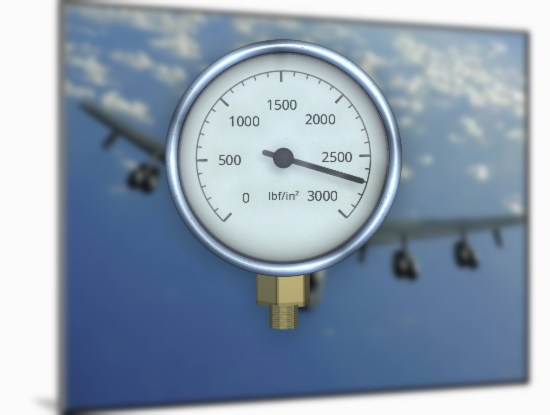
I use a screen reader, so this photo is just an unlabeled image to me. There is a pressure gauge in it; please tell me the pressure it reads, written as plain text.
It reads 2700 psi
